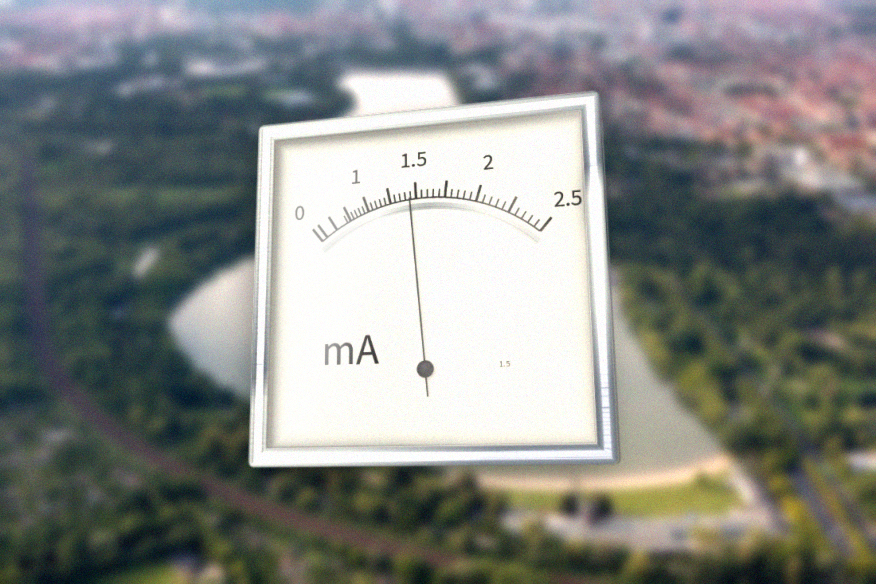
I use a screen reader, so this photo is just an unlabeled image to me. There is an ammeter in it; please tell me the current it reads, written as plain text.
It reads 1.45 mA
